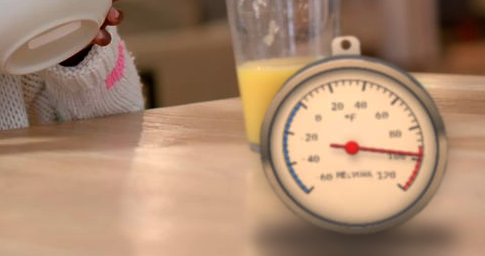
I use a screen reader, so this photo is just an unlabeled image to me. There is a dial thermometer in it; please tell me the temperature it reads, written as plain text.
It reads 96 °F
